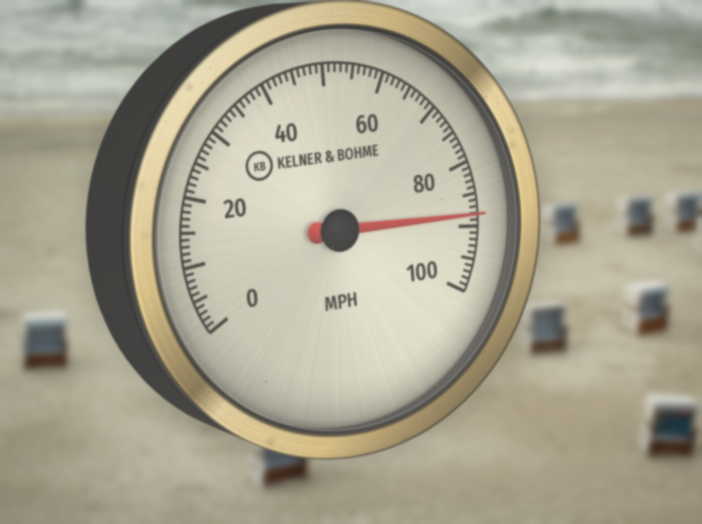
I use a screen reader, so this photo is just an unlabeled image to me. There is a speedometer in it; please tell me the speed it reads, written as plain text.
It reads 88 mph
